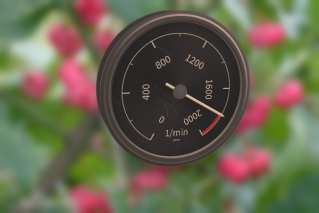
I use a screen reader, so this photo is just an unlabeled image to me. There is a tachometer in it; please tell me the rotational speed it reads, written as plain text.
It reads 1800 rpm
